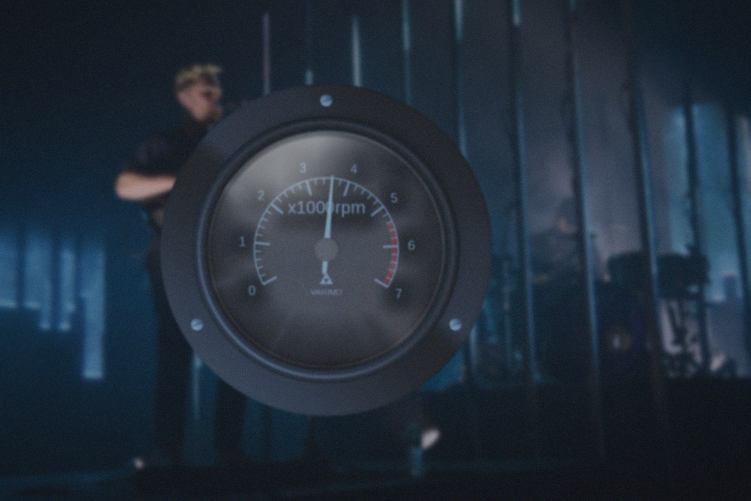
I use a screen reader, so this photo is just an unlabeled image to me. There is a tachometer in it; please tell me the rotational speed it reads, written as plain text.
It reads 3600 rpm
